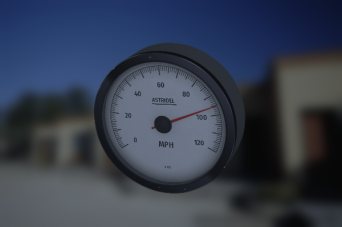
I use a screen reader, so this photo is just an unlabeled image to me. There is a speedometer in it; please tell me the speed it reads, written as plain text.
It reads 95 mph
